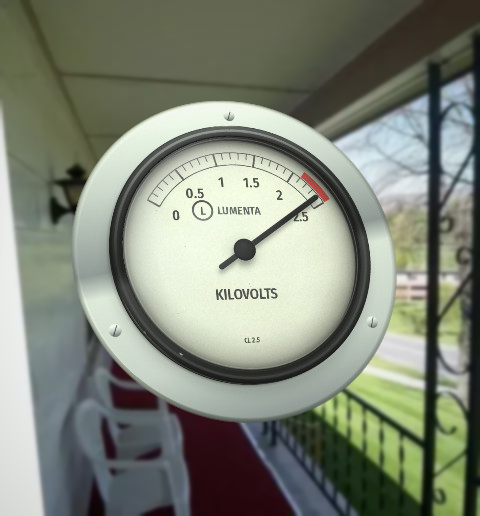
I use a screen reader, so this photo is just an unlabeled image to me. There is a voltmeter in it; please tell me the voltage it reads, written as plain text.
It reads 2.4 kV
